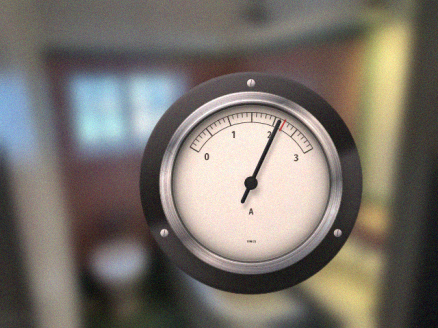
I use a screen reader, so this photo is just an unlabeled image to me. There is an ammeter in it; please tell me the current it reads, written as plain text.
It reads 2.1 A
